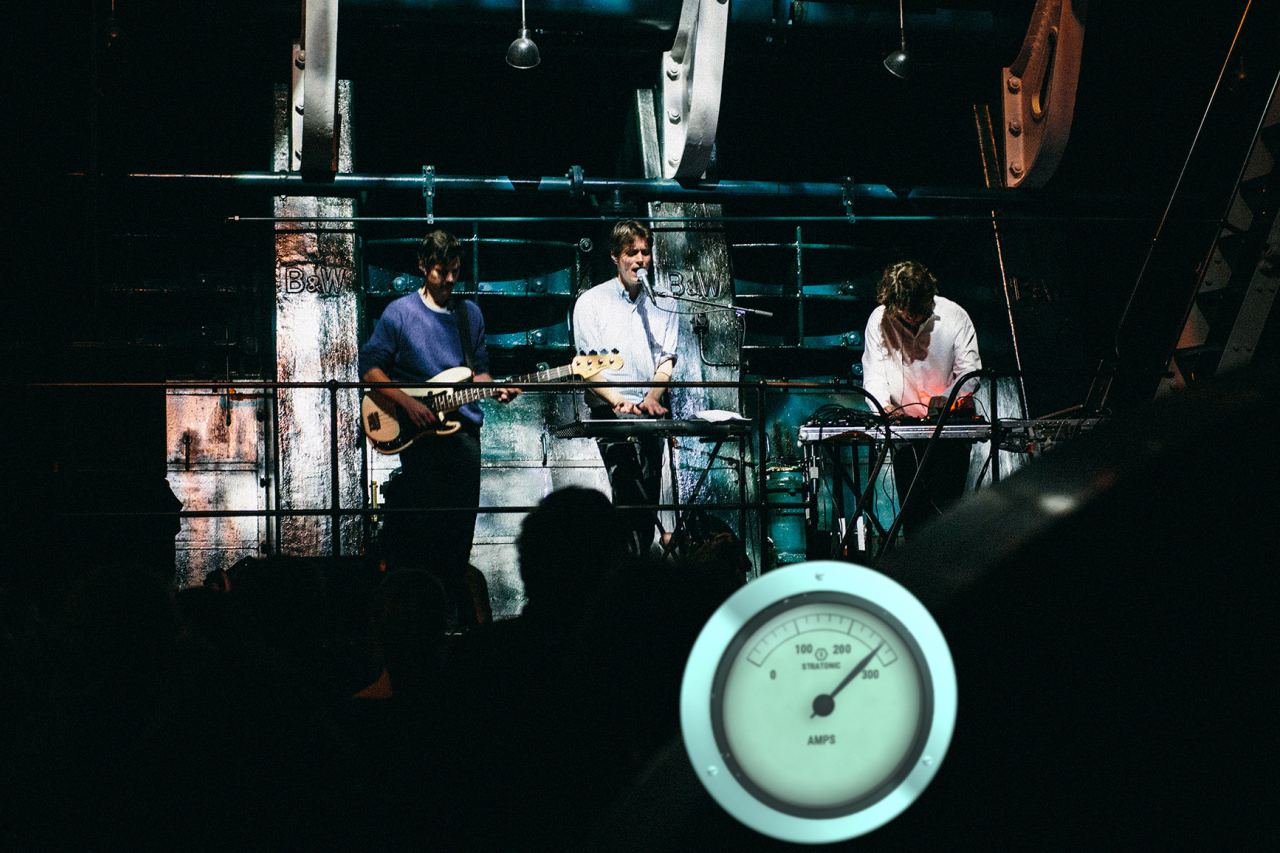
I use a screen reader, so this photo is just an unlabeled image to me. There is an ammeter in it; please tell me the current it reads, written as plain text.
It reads 260 A
